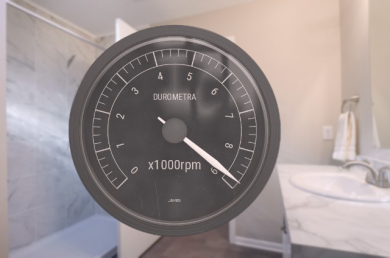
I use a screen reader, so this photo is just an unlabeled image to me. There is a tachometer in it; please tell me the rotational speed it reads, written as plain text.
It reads 8800 rpm
